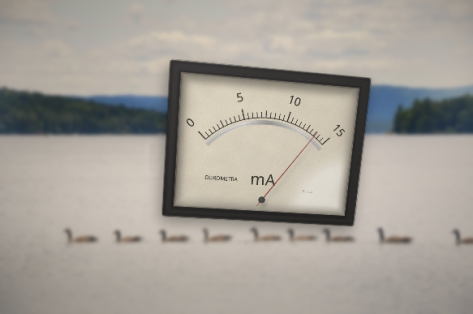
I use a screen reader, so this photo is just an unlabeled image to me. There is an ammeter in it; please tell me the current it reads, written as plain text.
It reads 13.5 mA
